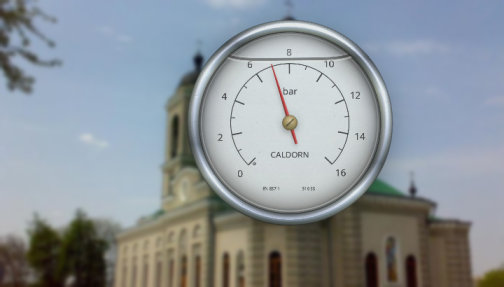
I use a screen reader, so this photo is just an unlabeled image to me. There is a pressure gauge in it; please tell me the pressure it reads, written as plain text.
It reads 7 bar
